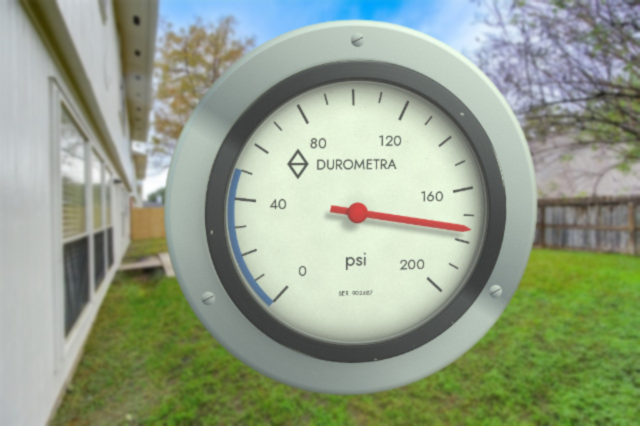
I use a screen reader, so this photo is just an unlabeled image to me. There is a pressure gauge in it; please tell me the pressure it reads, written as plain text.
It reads 175 psi
